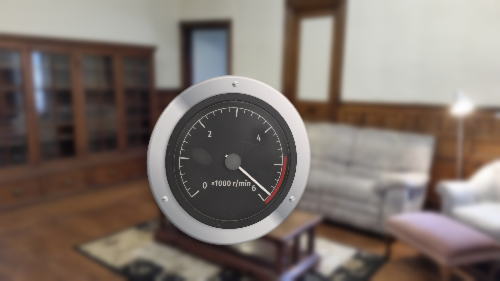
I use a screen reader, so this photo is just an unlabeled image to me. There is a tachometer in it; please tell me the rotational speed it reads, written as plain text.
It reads 5800 rpm
